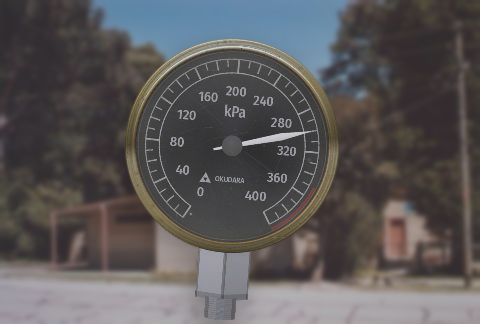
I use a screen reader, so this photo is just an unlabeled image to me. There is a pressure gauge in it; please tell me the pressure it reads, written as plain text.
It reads 300 kPa
